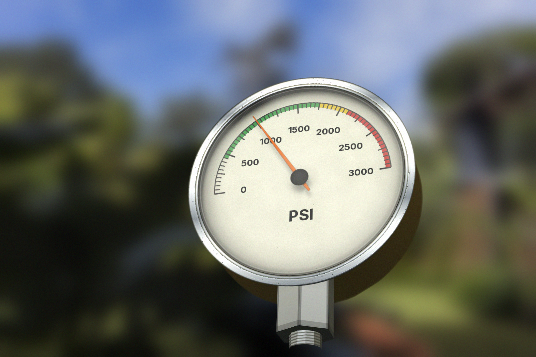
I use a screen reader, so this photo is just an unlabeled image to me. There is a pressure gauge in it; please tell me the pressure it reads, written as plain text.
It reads 1000 psi
